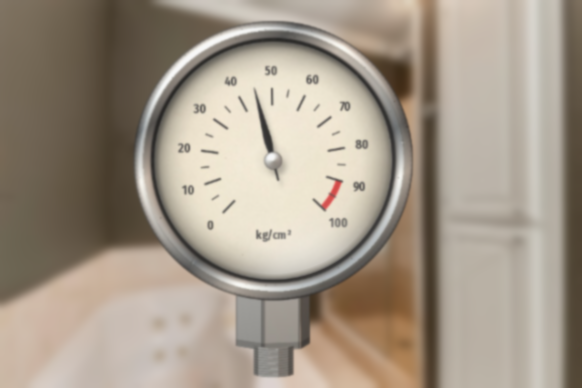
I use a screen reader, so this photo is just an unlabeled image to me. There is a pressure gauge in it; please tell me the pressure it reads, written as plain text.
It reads 45 kg/cm²
